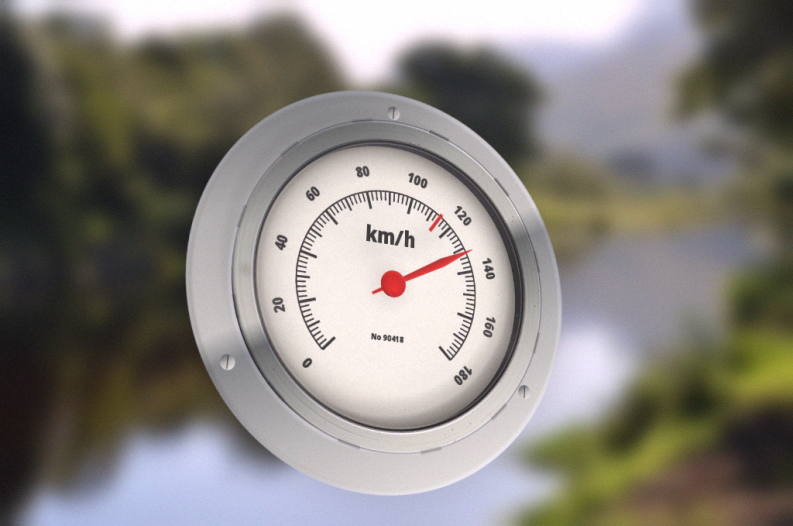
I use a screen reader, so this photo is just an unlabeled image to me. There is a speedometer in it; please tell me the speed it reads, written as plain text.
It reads 132 km/h
